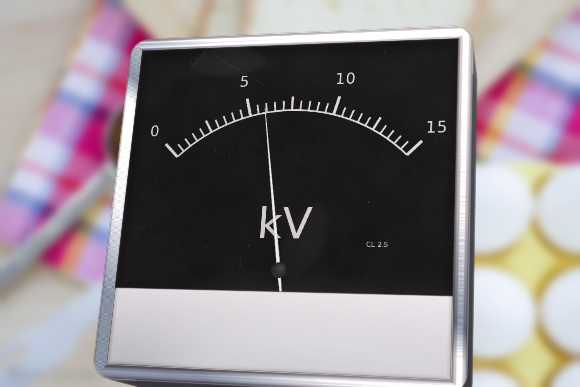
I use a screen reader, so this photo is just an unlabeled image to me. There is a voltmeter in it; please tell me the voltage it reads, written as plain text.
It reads 6 kV
